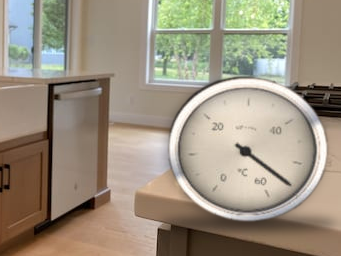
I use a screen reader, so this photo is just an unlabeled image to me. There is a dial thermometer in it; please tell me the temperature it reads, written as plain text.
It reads 55 °C
